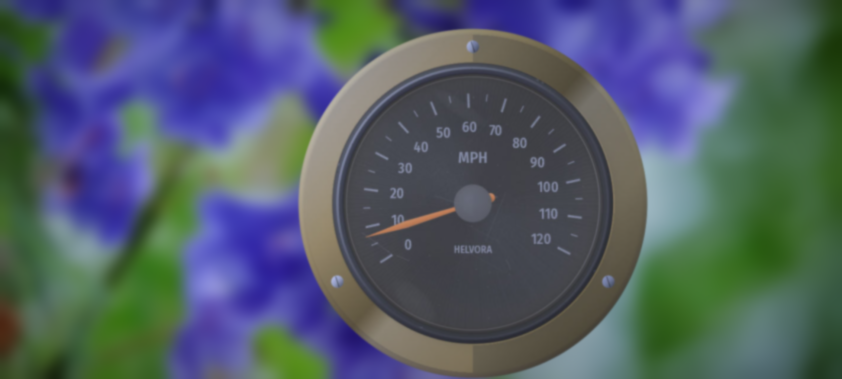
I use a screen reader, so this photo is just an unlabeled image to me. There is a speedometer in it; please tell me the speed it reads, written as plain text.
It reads 7.5 mph
